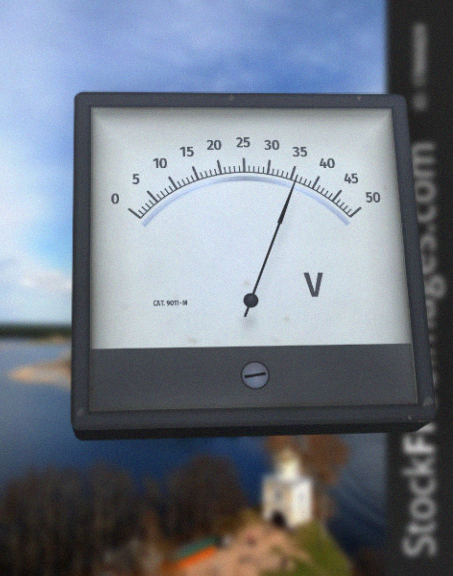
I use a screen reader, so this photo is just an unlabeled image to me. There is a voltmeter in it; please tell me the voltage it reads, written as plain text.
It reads 36 V
